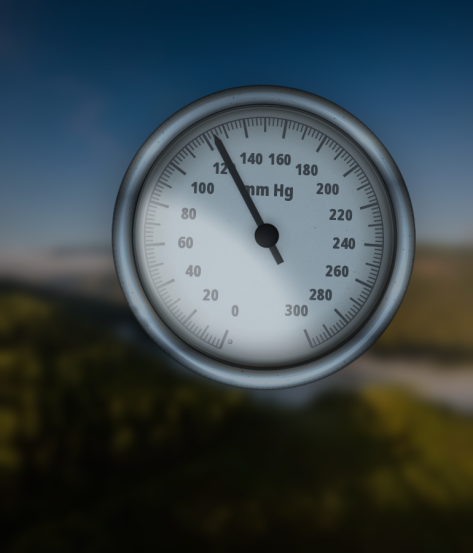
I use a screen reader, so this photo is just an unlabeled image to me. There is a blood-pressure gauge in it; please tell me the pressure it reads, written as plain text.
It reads 124 mmHg
